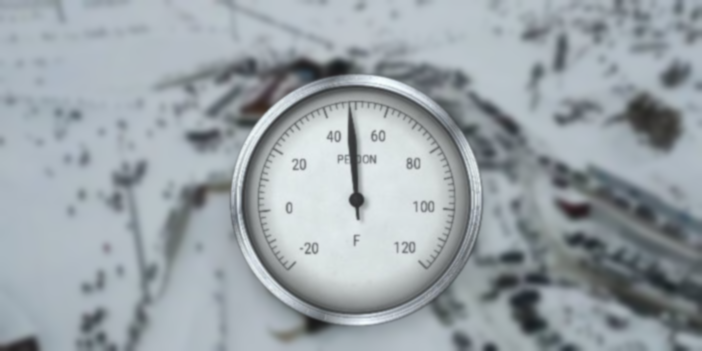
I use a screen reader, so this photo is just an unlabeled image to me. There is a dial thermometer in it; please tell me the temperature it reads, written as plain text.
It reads 48 °F
